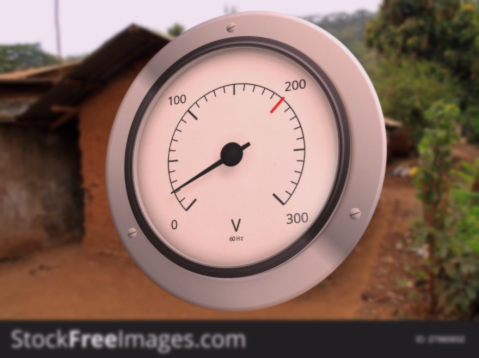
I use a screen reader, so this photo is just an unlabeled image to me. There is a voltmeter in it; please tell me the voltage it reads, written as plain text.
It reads 20 V
